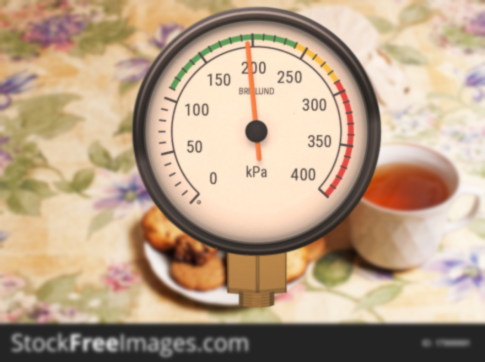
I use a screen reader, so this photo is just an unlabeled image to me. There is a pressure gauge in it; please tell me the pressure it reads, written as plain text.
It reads 195 kPa
